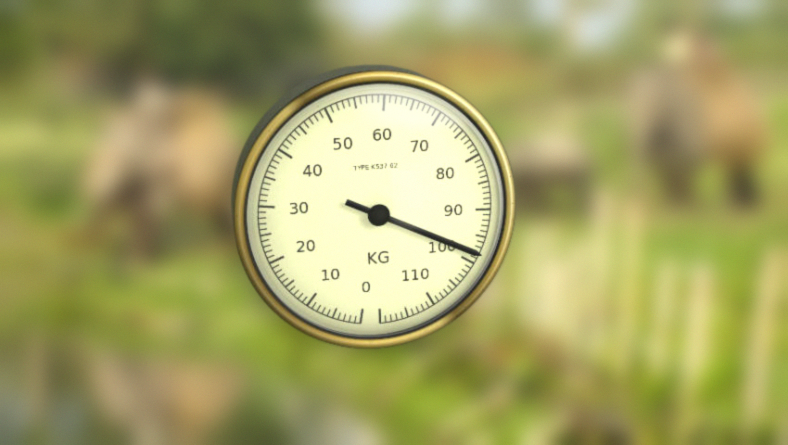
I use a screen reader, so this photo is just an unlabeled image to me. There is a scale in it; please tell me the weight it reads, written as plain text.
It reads 98 kg
